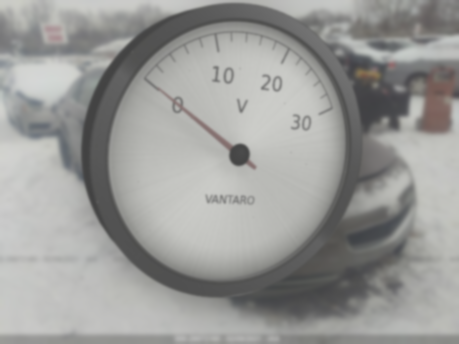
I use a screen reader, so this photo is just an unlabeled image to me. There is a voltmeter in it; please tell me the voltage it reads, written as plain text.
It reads 0 V
